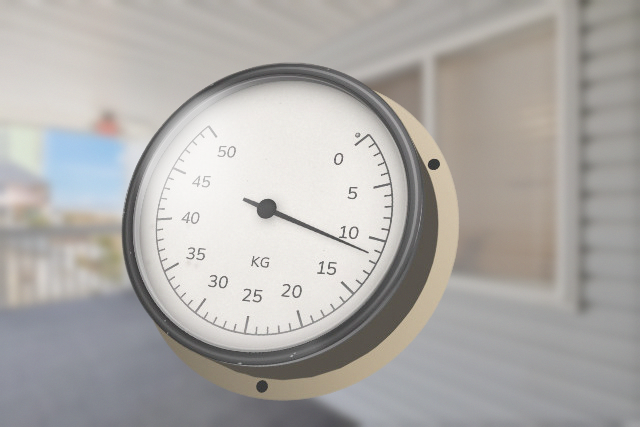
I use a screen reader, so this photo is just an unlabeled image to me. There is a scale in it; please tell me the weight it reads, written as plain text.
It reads 11.5 kg
